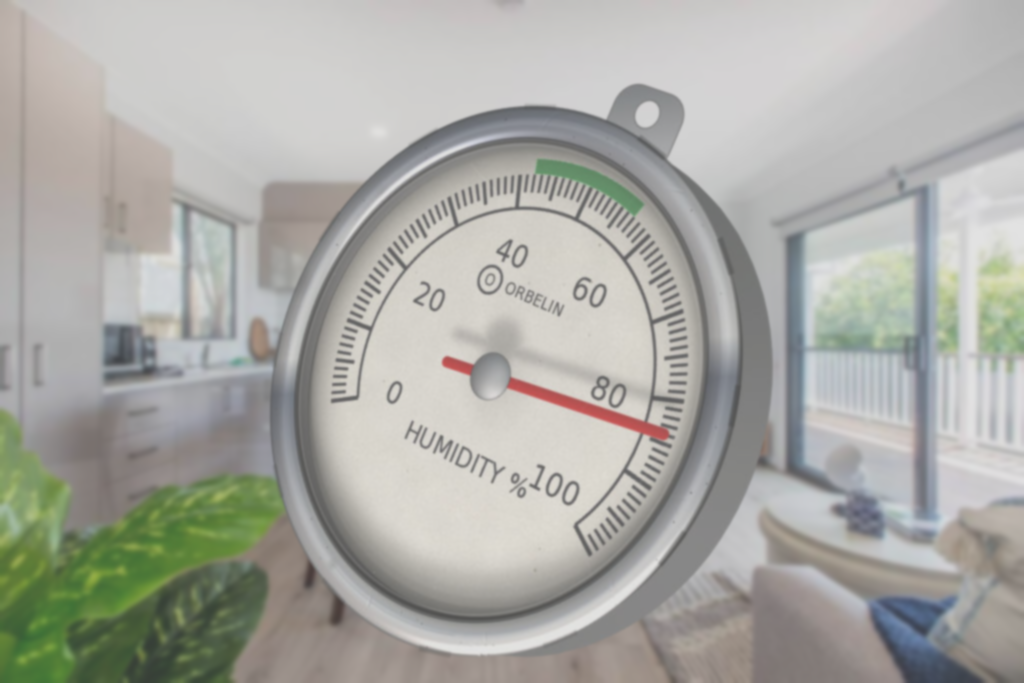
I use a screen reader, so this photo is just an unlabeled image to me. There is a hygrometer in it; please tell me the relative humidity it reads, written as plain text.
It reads 84 %
